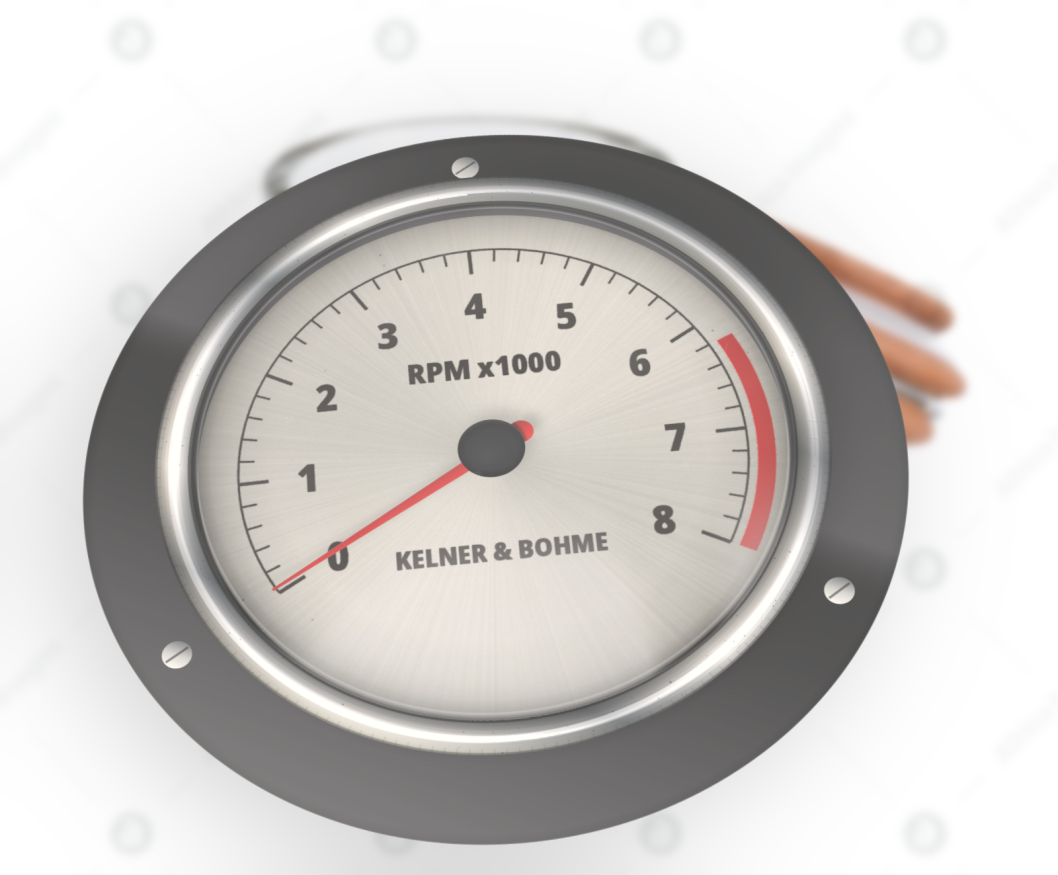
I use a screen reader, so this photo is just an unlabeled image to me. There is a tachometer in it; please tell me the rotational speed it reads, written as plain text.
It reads 0 rpm
